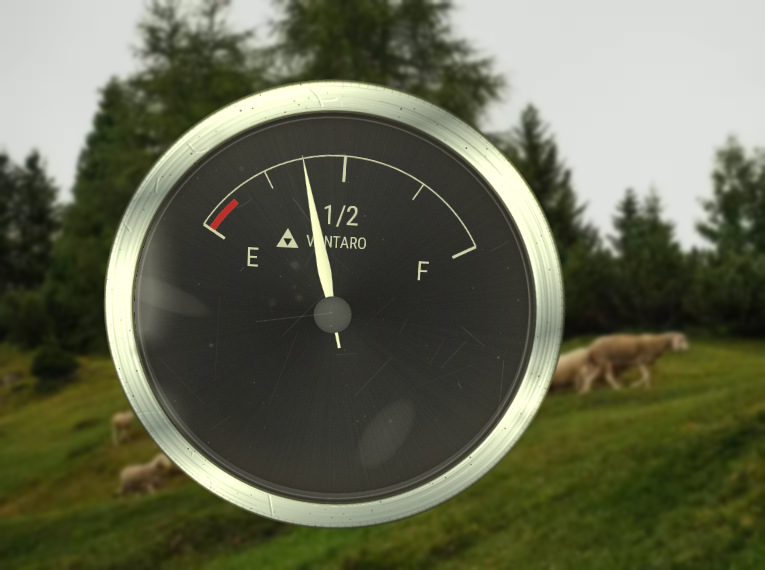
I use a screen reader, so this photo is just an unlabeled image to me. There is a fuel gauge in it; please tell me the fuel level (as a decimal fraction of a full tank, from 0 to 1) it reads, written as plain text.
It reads 0.375
